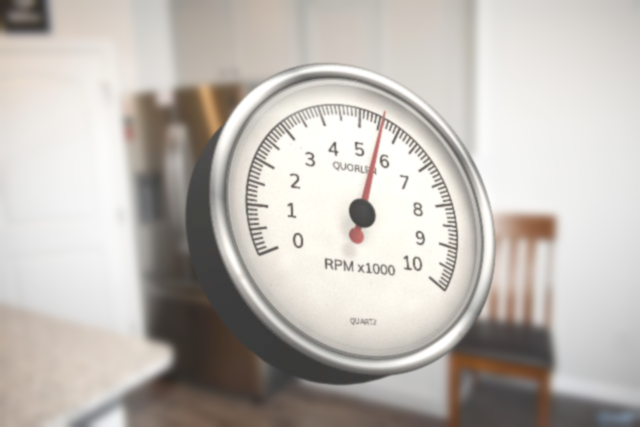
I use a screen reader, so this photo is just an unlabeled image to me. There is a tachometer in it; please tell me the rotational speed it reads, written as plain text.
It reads 5500 rpm
